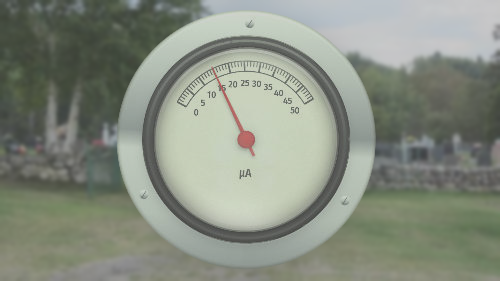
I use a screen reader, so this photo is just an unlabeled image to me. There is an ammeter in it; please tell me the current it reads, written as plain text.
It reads 15 µA
